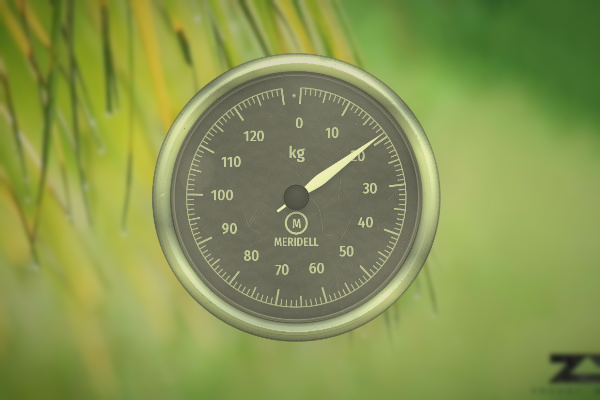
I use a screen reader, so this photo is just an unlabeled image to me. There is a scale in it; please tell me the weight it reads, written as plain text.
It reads 19 kg
